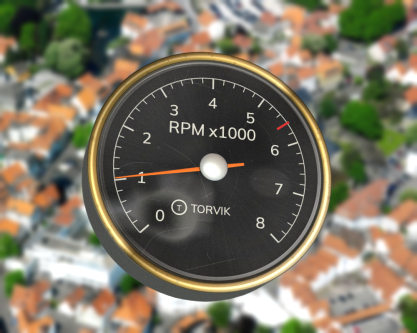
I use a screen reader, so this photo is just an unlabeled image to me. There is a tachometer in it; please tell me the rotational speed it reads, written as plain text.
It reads 1000 rpm
